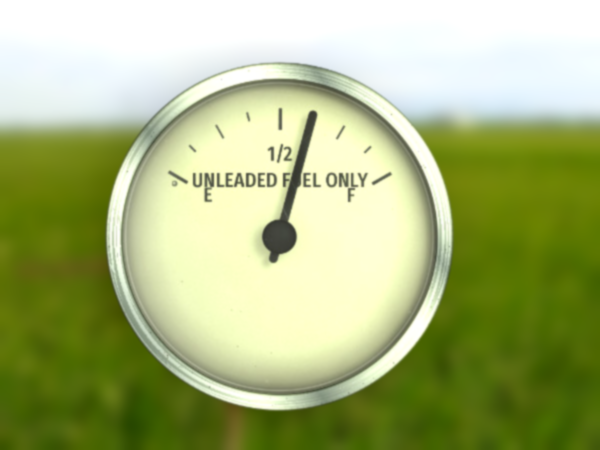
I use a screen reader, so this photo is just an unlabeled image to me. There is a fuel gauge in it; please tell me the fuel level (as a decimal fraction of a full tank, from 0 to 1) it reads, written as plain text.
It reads 0.625
